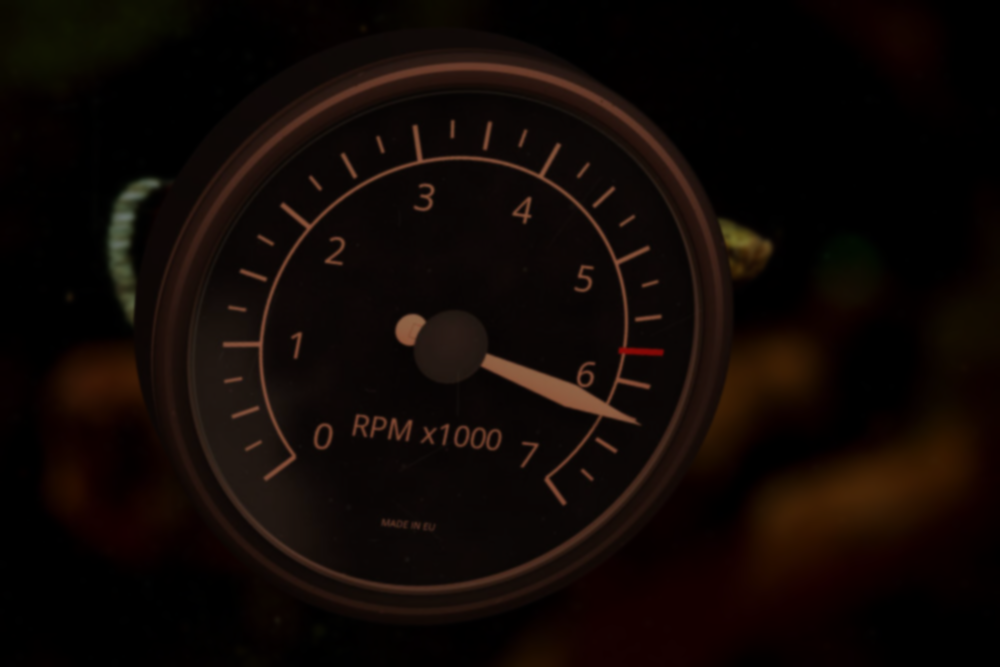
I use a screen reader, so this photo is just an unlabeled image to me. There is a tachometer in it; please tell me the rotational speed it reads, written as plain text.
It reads 6250 rpm
